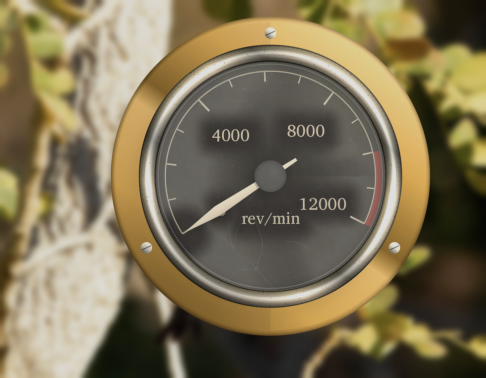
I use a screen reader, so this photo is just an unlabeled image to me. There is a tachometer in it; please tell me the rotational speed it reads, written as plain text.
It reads 0 rpm
